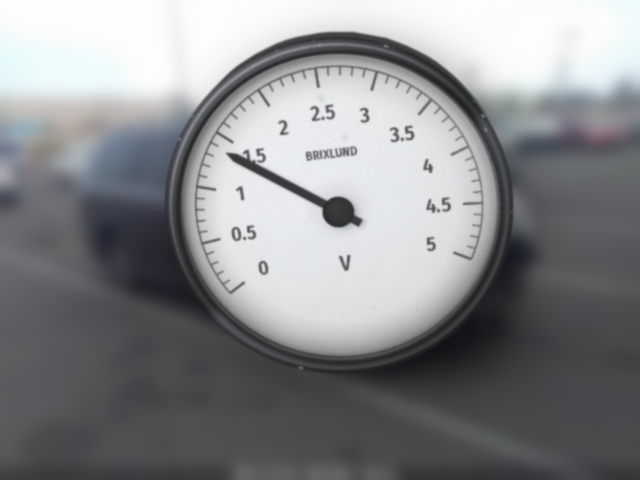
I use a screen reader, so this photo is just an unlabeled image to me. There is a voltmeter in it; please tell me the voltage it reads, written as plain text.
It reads 1.4 V
